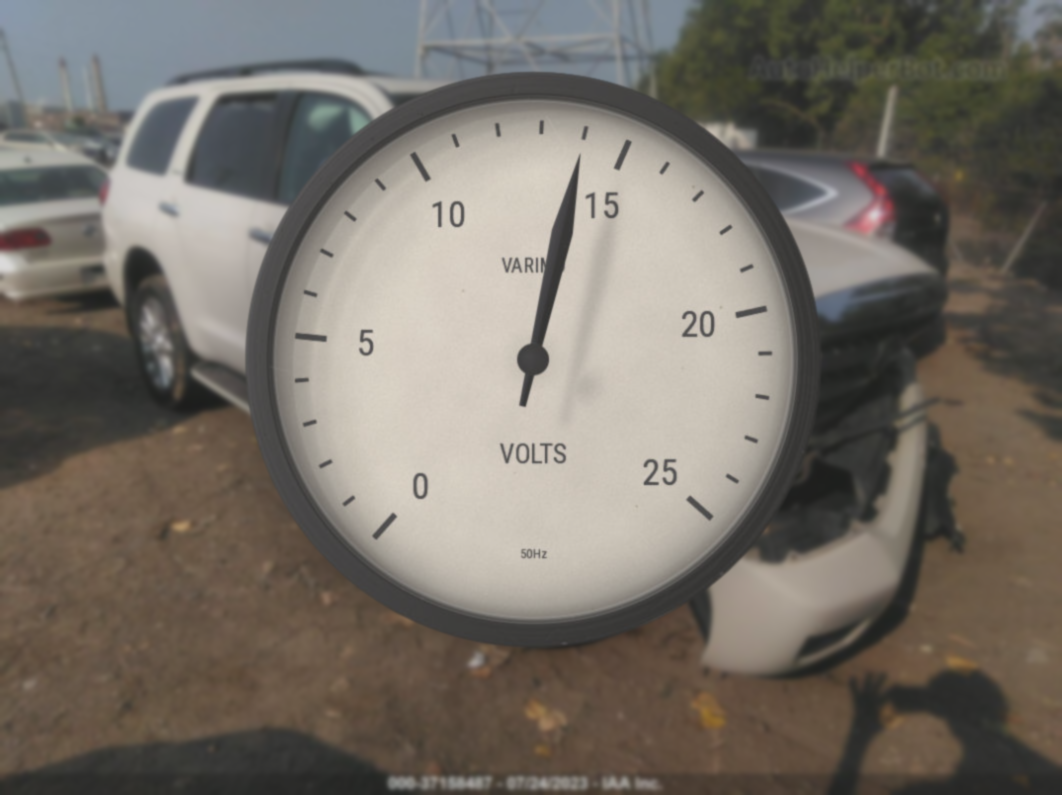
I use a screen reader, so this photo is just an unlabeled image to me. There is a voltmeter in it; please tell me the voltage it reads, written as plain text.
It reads 14 V
